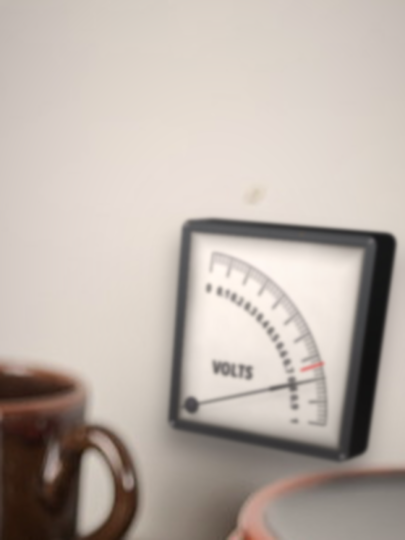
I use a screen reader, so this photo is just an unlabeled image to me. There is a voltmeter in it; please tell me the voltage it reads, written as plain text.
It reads 0.8 V
